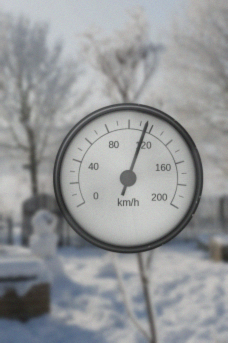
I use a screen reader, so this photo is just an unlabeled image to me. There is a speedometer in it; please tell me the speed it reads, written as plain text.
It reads 115 km/h
